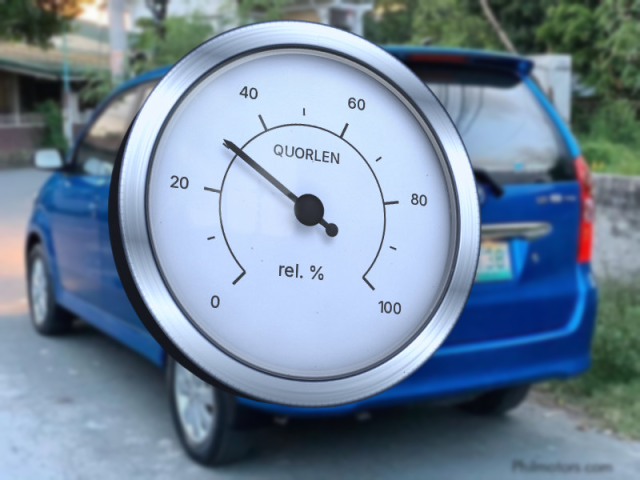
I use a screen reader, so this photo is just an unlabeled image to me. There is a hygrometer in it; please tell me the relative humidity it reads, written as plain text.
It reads 30 %
